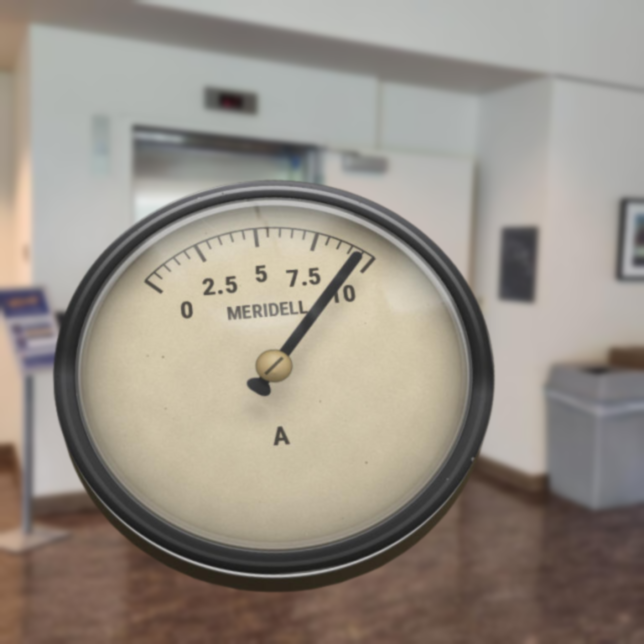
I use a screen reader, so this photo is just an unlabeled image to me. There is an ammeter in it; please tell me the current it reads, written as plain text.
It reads 9.5 A
